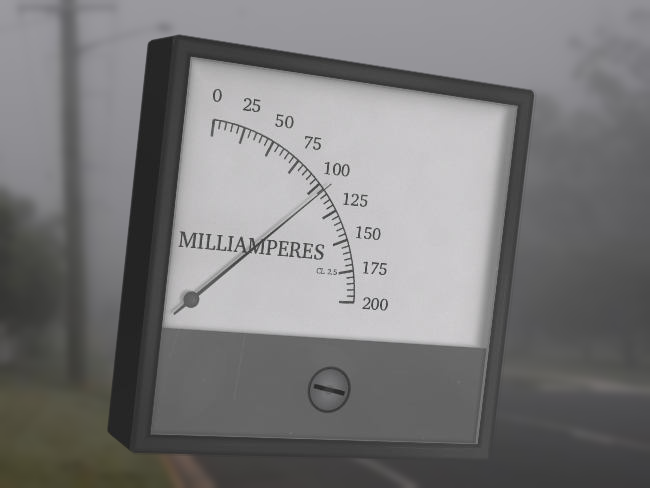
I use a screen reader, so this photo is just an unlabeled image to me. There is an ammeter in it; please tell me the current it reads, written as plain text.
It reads 105 mA
